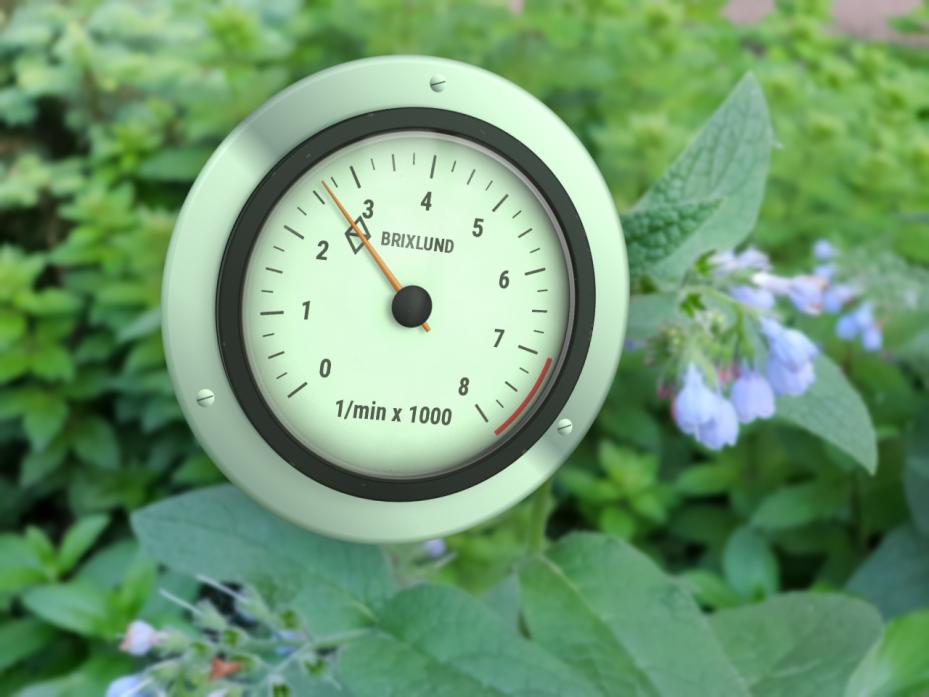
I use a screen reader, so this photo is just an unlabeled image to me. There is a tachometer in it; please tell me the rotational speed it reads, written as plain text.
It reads 2625 rpm
